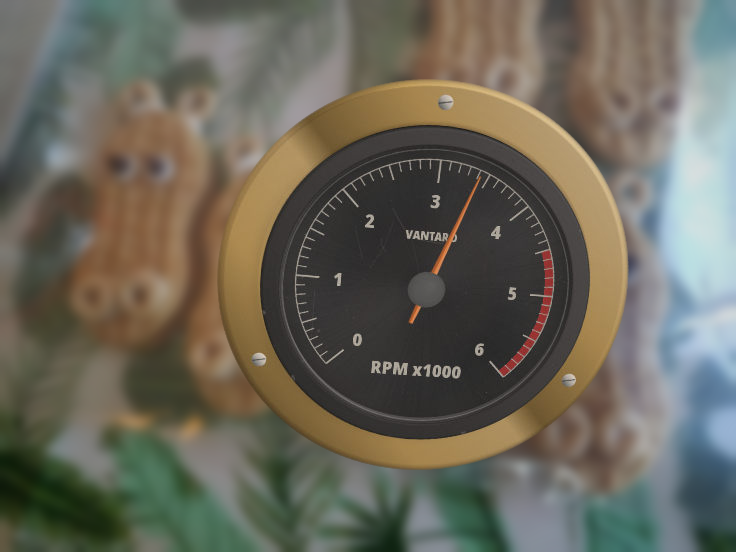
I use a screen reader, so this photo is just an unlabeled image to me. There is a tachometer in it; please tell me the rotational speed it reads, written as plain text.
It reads 3400 rpm
